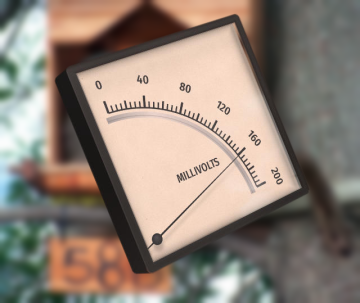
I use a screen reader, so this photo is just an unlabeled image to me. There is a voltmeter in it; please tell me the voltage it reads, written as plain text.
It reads 160 mV
